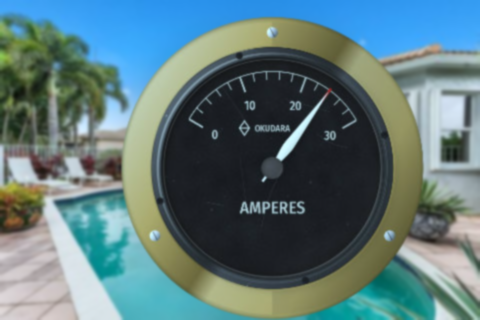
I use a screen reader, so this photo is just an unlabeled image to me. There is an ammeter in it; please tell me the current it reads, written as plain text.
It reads 24 A
